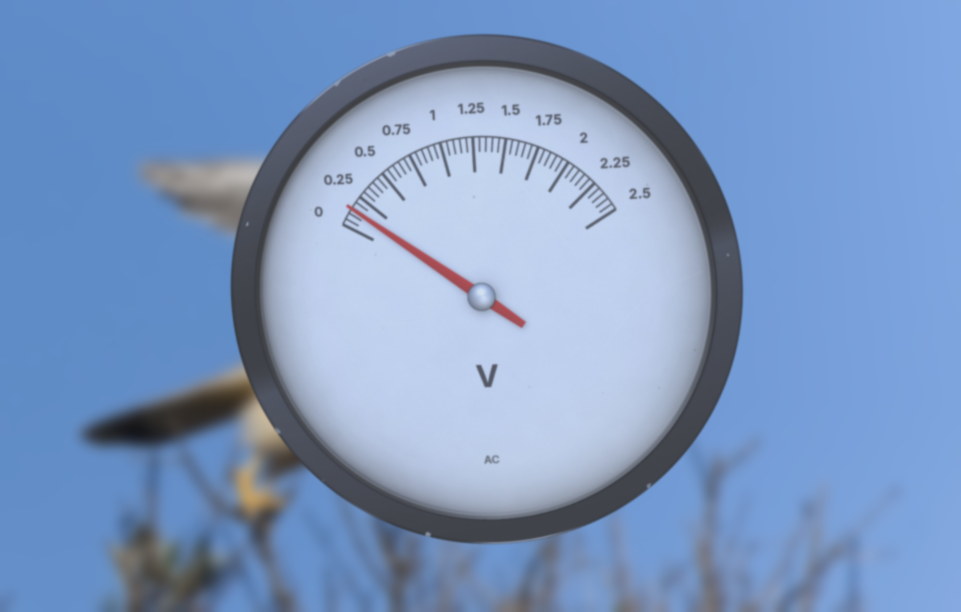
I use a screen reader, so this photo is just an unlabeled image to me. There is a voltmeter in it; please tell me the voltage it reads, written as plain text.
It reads 0.15 V
